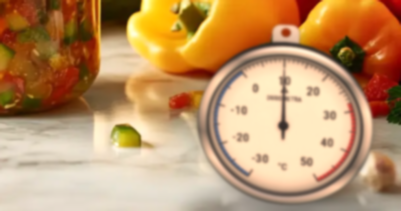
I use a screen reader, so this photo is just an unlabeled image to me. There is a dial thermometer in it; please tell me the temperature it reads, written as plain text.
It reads 10 °C
